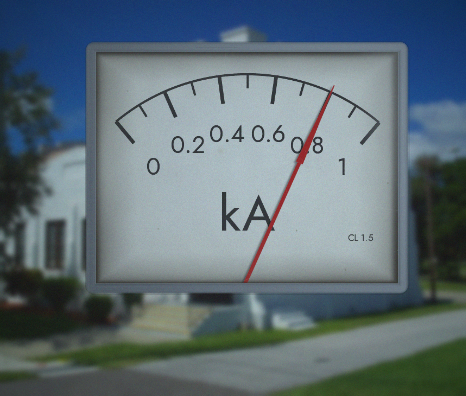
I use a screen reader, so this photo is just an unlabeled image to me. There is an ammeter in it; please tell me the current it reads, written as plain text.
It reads 0.8 kA
